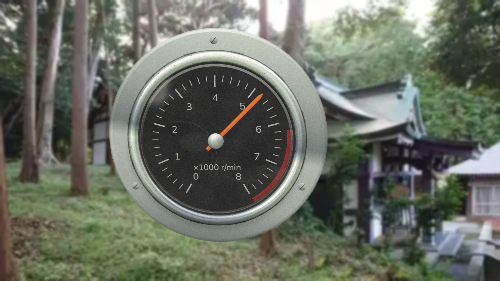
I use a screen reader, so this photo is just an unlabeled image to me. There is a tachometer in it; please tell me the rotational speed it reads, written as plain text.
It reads 5200 rpm
